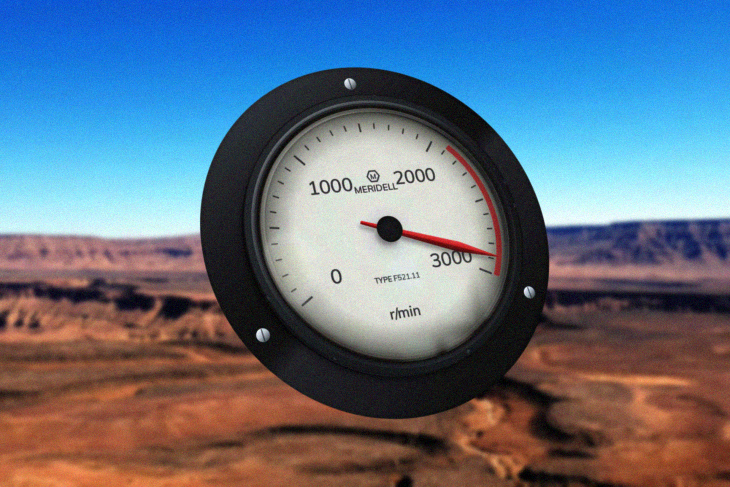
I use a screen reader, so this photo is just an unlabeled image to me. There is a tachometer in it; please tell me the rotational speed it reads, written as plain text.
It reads 2900 rpm
